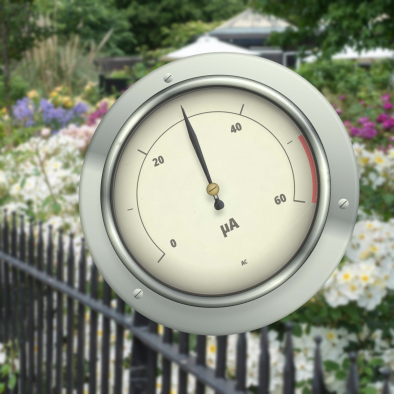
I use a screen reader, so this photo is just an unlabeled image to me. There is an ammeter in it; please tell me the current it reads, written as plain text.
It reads 30 µA
